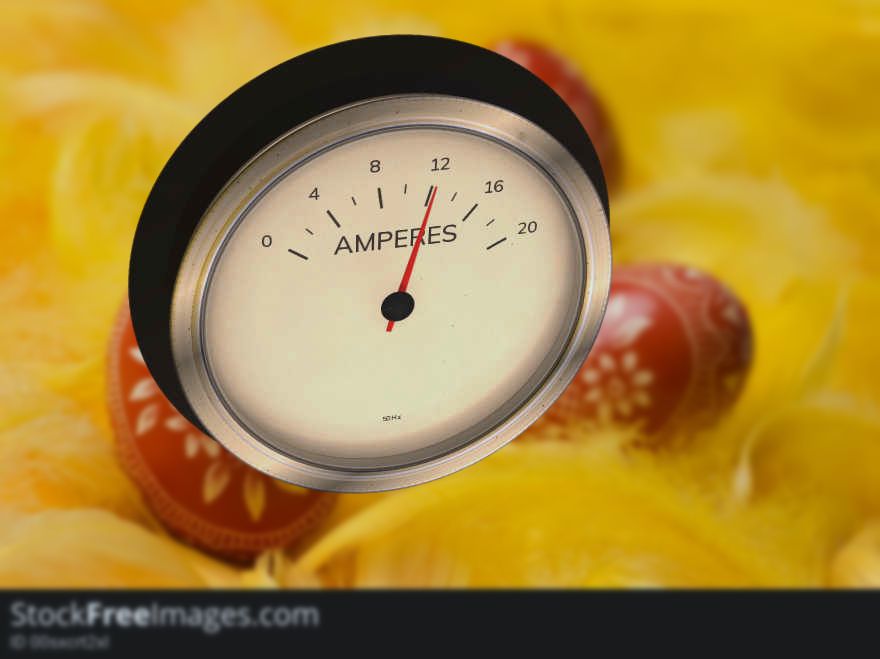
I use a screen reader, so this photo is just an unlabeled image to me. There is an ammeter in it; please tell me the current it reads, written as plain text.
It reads 12 A
